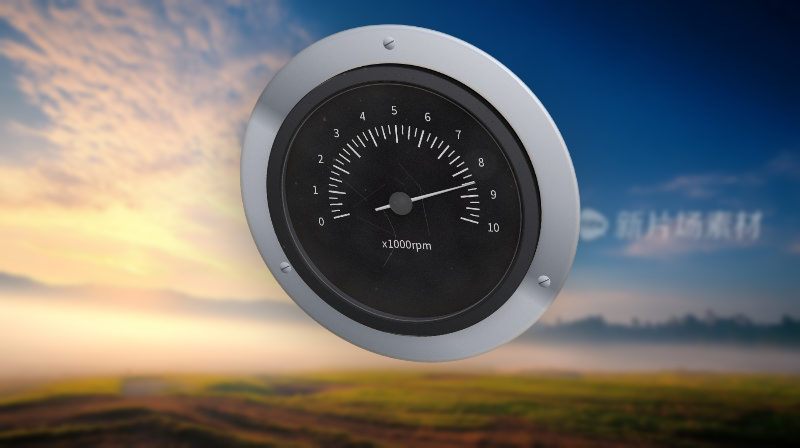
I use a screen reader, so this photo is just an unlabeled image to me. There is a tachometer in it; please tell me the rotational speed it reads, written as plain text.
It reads 8500 rpm
